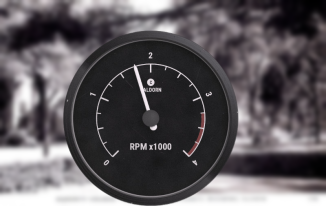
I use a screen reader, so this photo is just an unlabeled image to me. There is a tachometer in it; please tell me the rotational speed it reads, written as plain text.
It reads 1750 rpm
